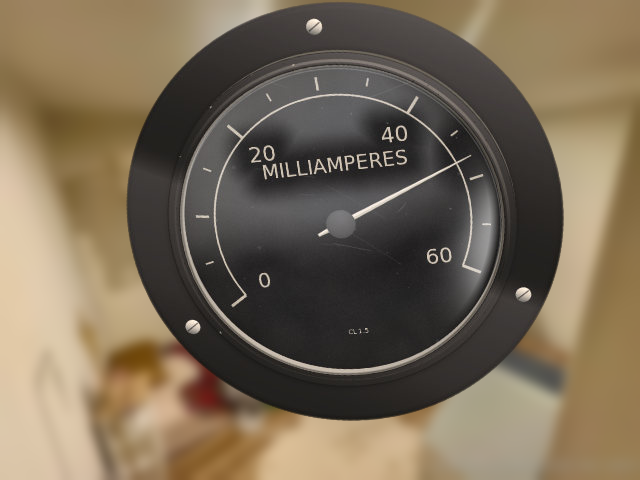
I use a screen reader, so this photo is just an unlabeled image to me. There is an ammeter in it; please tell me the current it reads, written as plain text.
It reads 47.5 mA
